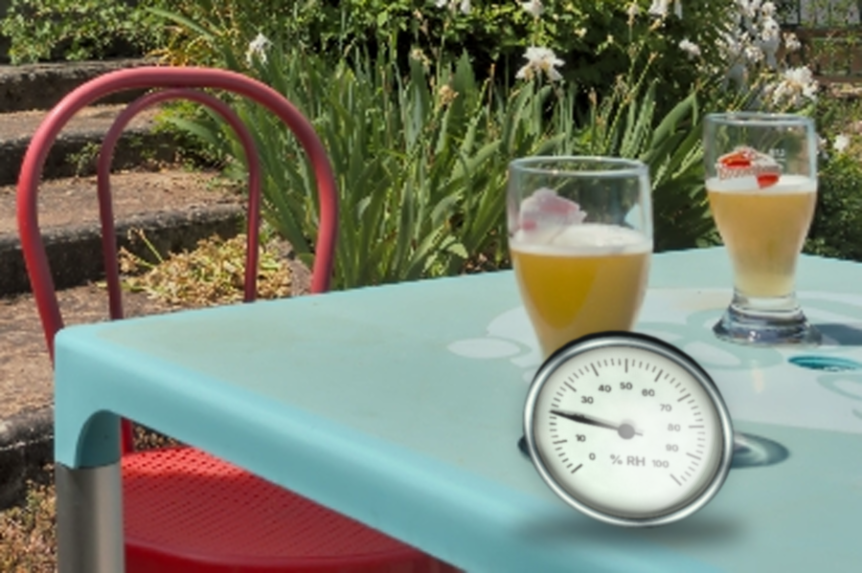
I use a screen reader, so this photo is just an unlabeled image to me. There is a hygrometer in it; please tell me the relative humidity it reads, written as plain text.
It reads 20 %
